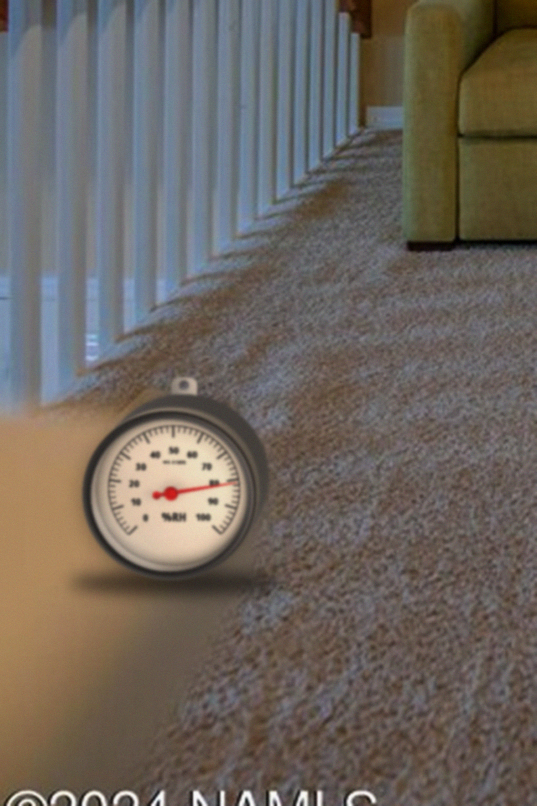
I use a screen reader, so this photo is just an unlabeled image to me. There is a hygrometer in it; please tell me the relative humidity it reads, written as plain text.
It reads 80 %
